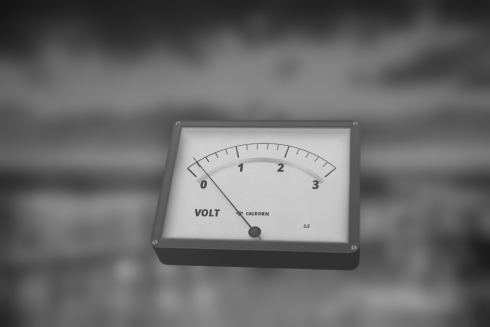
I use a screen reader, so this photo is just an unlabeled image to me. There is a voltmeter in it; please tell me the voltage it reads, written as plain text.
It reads 0.2 V
